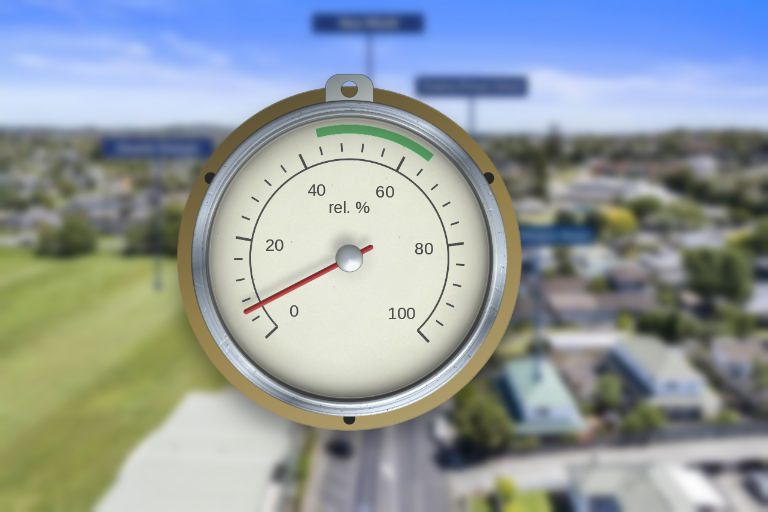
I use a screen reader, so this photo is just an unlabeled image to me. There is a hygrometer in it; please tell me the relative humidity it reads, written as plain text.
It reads 6 %
